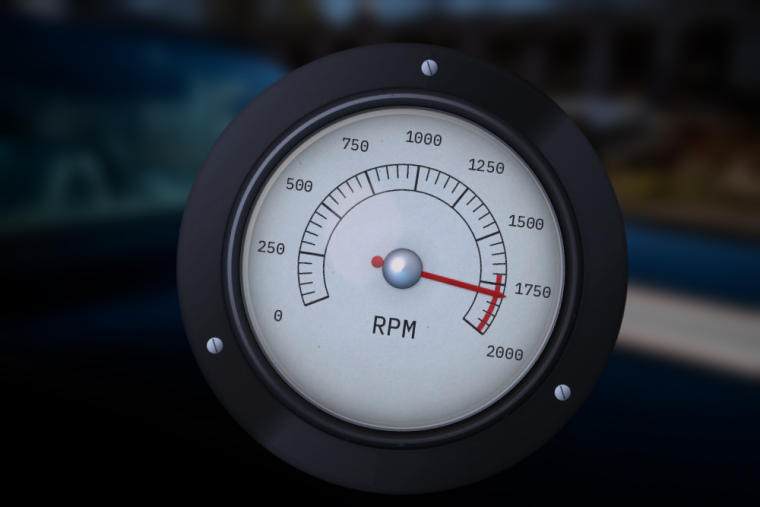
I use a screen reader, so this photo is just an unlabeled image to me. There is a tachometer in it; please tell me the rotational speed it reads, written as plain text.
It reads 1800 rpm
